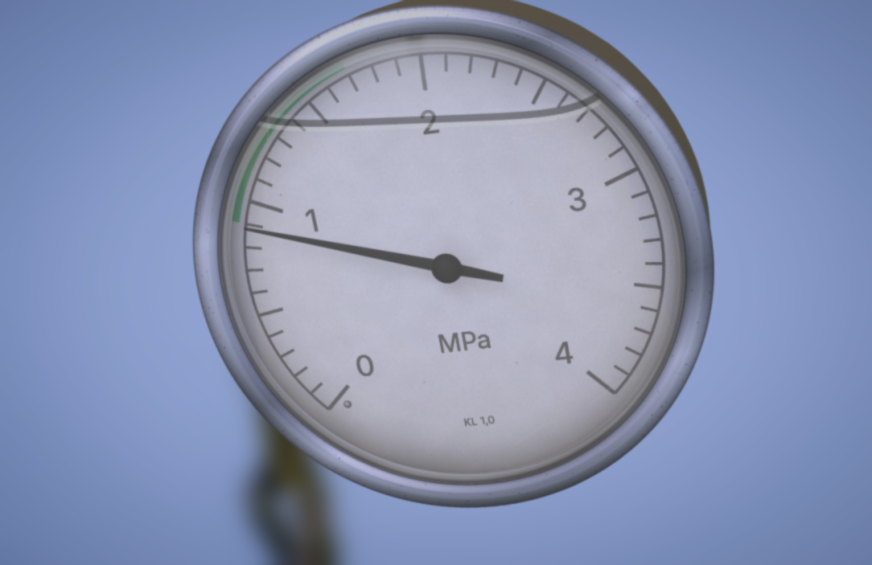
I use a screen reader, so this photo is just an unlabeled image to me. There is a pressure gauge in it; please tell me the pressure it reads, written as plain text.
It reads 0.9 MPa
